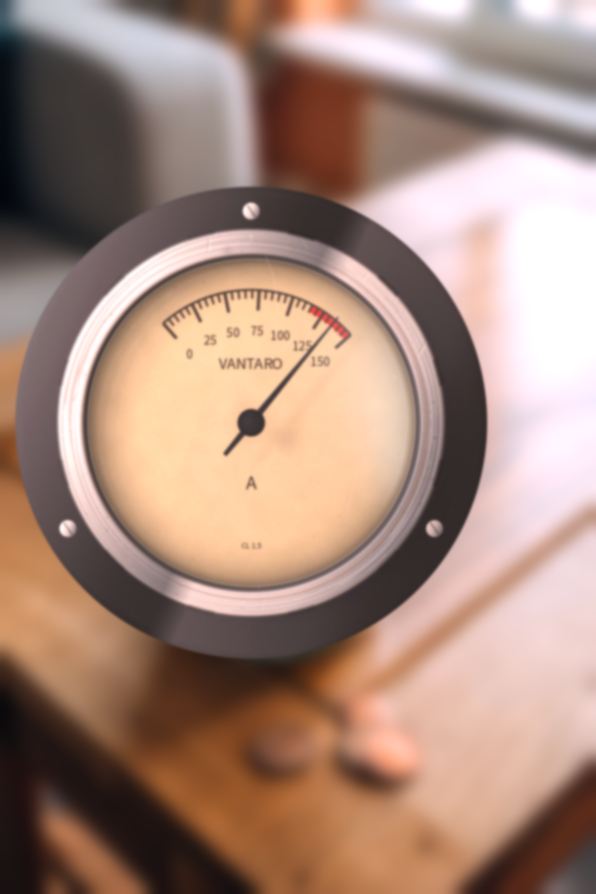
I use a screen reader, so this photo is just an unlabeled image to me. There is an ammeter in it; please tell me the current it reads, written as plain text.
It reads 135 A
